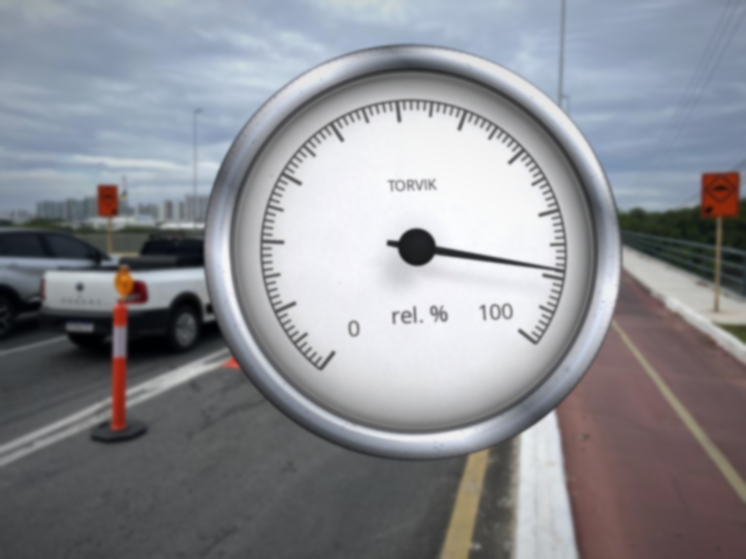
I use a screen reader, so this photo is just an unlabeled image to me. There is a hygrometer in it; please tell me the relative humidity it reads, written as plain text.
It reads 89 %
